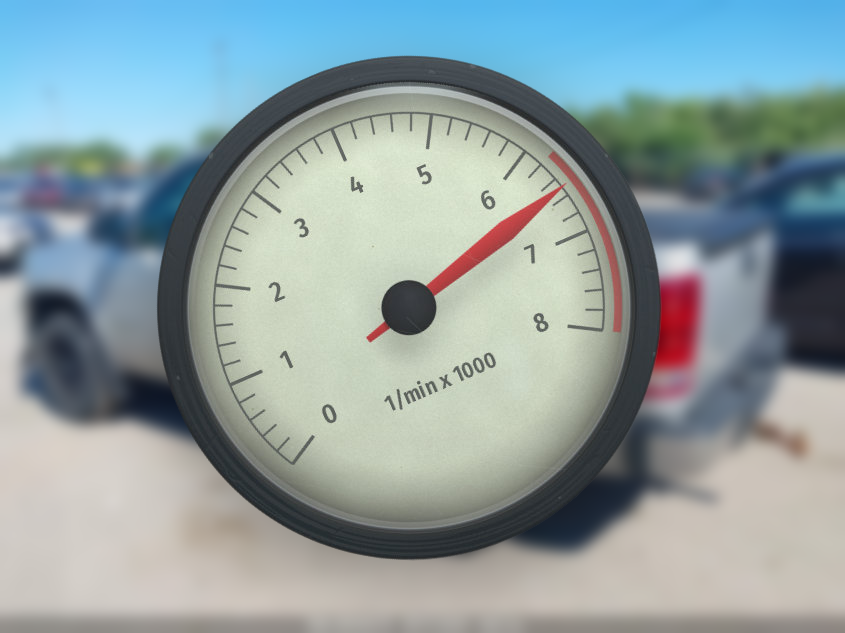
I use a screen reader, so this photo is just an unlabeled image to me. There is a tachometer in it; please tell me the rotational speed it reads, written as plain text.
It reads 6500 rpm
